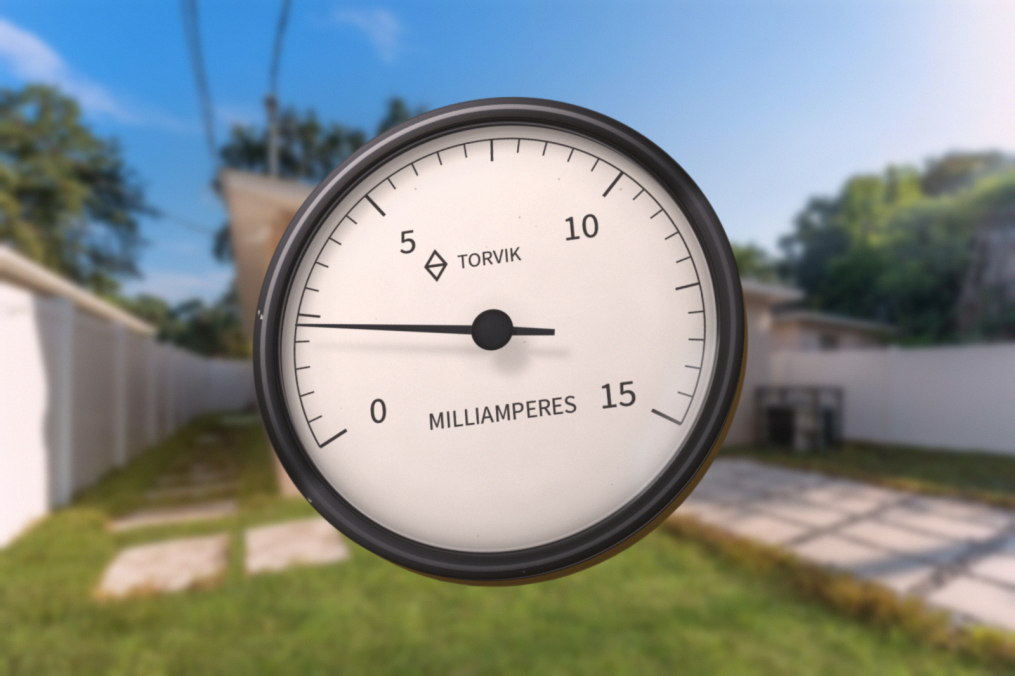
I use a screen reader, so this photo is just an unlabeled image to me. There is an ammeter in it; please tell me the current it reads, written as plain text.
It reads 2.25 mA
